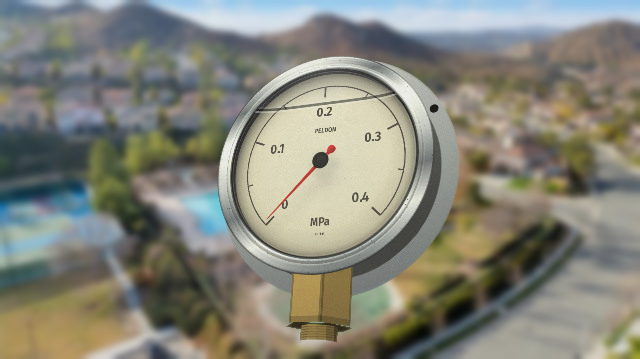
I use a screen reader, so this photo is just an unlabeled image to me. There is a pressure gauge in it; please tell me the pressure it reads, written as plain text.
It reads 0 MPa
